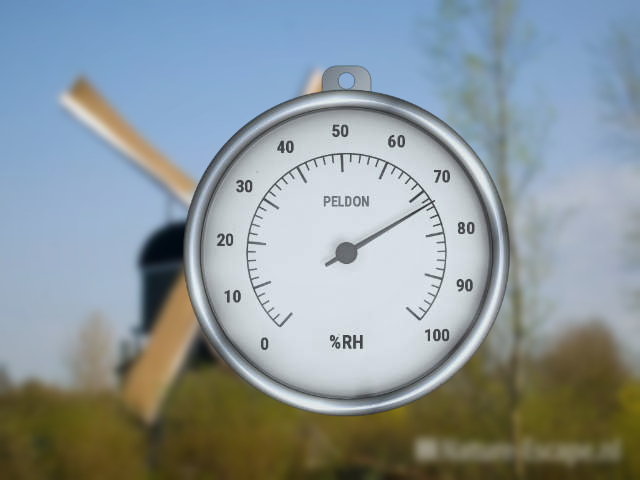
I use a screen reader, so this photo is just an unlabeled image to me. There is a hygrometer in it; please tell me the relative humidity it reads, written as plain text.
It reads 73 %
